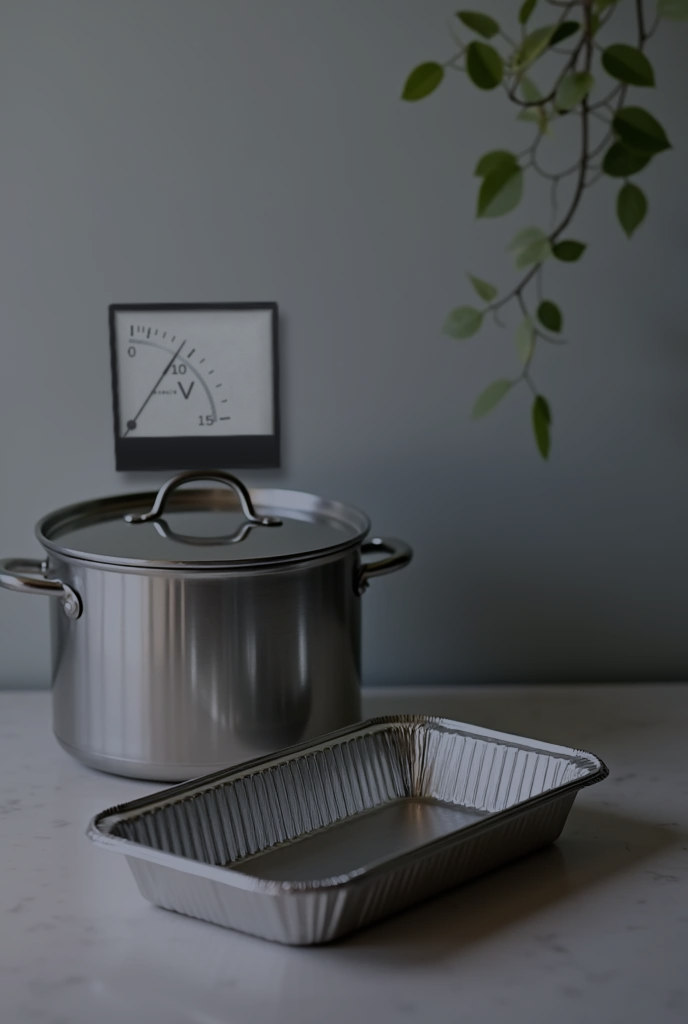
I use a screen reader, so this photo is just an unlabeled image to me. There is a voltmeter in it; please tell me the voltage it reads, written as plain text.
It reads 9 V
